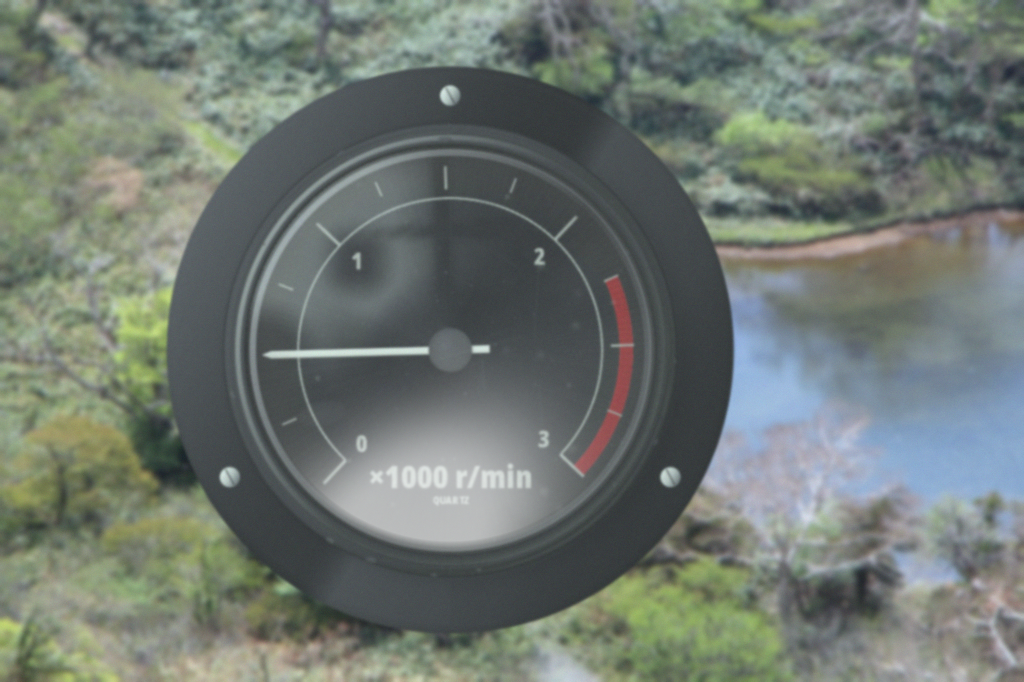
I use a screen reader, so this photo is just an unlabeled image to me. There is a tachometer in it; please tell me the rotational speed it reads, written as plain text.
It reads 500 rpm
